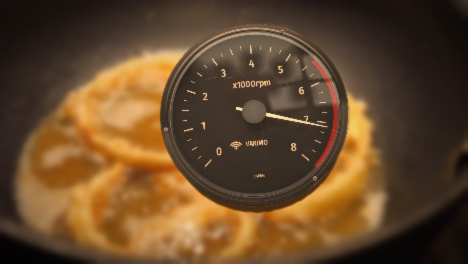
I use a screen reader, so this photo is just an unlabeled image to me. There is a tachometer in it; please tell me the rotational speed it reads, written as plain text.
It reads 7125 rpm
